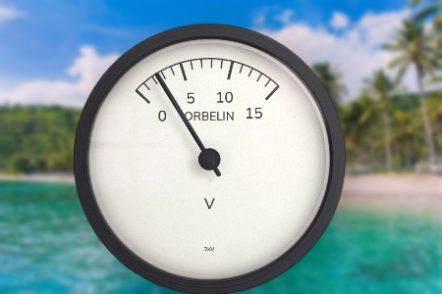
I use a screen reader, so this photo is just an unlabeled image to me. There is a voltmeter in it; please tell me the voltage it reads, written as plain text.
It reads 2.5 V
